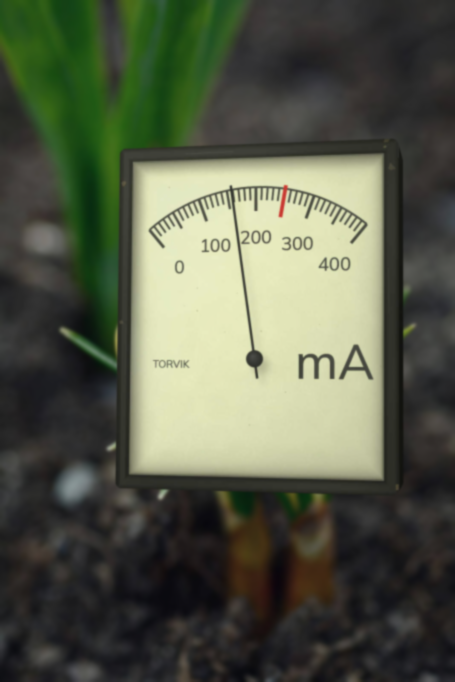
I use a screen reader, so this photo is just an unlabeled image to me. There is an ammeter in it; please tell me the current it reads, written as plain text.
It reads 160 mA
